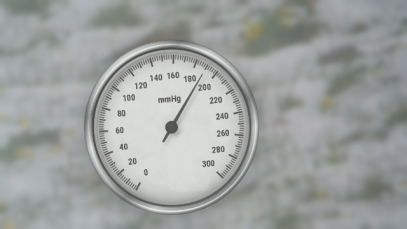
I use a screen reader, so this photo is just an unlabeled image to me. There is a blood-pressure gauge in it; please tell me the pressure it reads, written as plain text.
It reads 190 mmHg
